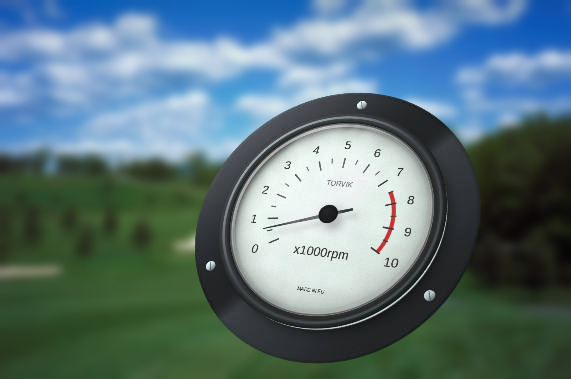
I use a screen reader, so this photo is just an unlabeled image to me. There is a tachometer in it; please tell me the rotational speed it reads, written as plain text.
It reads 500 rpm
